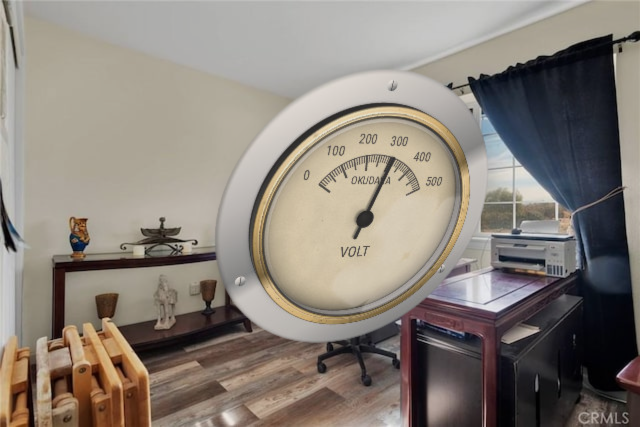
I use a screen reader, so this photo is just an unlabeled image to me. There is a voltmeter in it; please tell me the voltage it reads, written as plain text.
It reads 300 V
